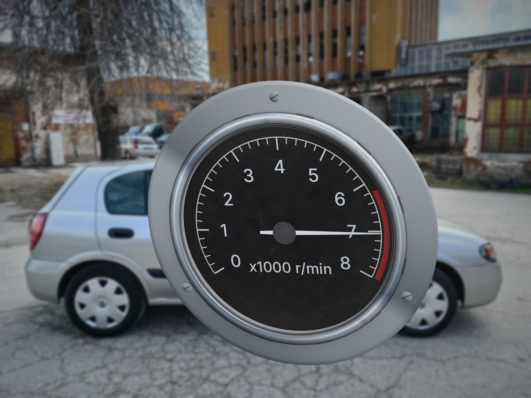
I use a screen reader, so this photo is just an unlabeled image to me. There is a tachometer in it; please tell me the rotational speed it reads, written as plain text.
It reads 7000 rpm
